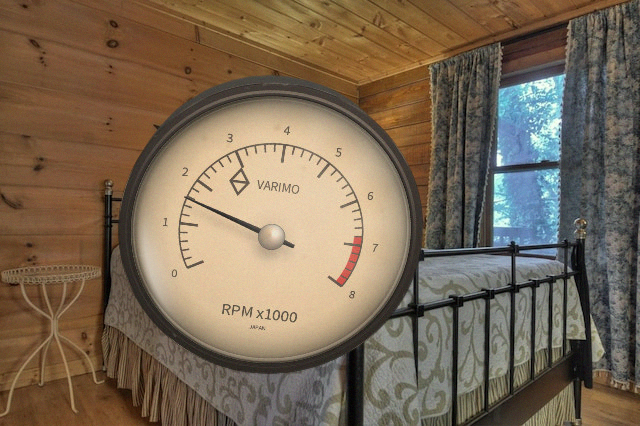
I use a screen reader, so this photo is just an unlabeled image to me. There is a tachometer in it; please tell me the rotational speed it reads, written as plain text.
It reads 1600 rpm
